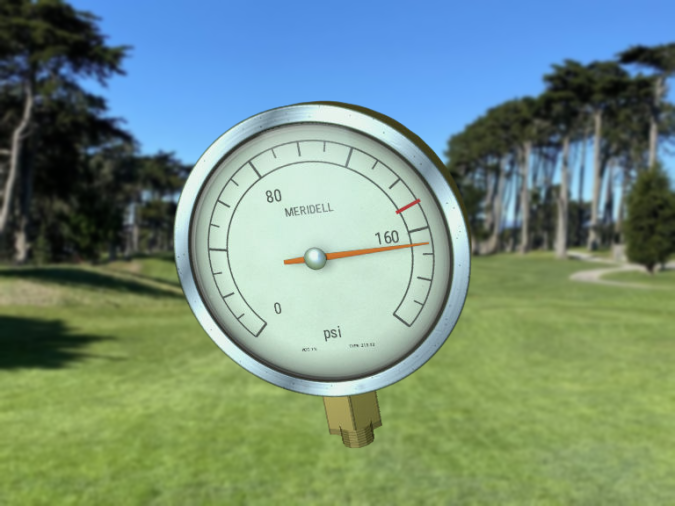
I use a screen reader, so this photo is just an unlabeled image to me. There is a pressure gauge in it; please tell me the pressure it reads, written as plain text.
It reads 165 psi
